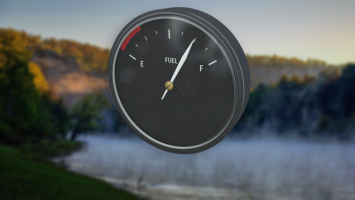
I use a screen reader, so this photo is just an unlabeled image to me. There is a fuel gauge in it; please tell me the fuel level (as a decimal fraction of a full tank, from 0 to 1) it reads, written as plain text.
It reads 0.75
